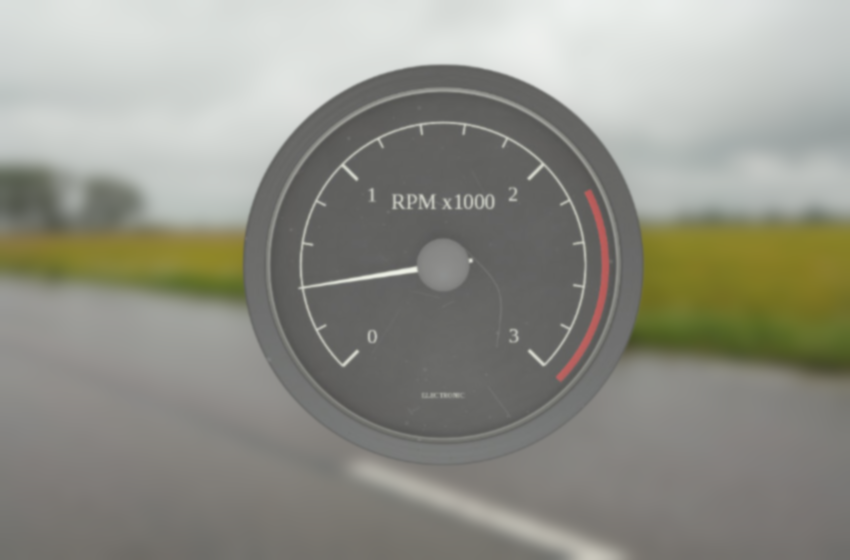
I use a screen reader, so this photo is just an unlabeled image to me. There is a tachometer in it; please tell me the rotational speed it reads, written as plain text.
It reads 400 rpm
